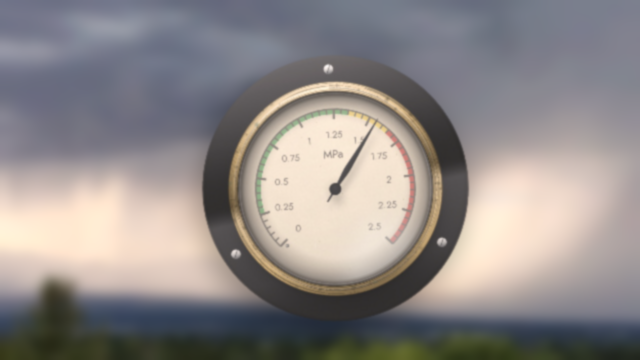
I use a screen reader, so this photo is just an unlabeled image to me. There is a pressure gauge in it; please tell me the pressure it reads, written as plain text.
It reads 1.55 MPa
